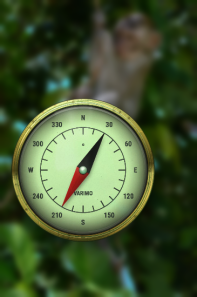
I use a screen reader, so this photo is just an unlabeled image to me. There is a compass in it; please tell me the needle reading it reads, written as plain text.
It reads 210 °
